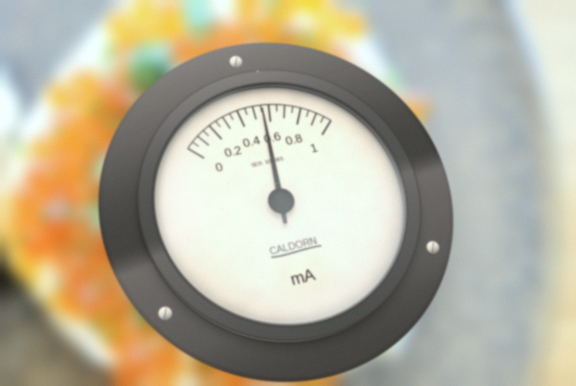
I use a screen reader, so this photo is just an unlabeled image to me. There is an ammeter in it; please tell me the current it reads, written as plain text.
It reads 0.55 mA
